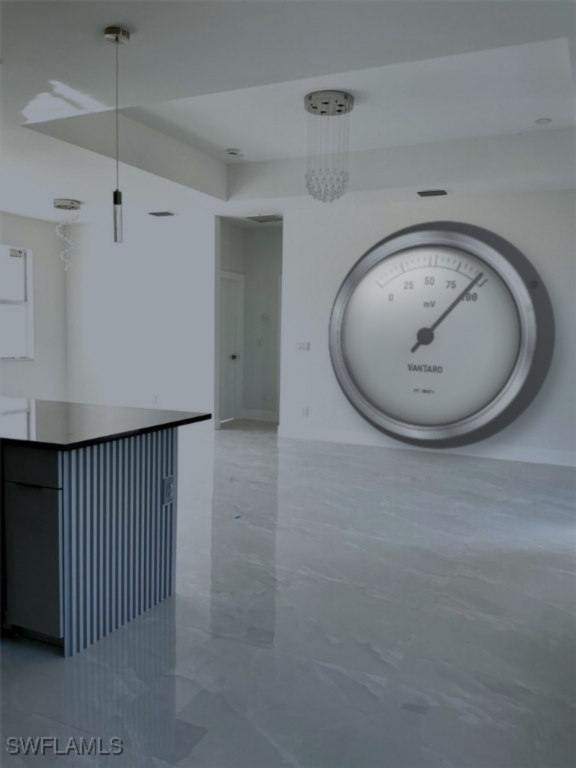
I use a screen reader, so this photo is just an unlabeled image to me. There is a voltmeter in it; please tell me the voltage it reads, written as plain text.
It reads 95 mV
